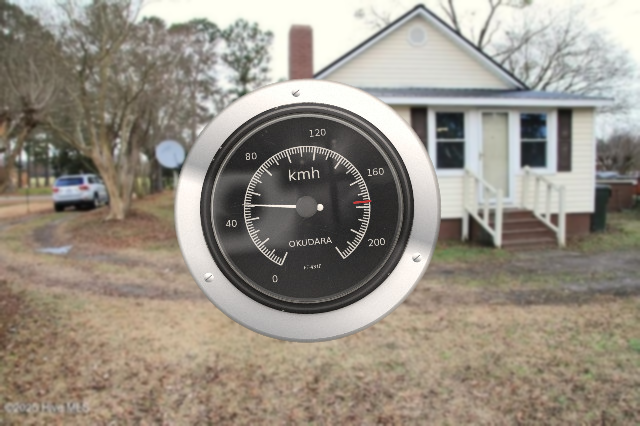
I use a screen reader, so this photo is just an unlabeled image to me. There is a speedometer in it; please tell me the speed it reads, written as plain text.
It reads 50 km/h
